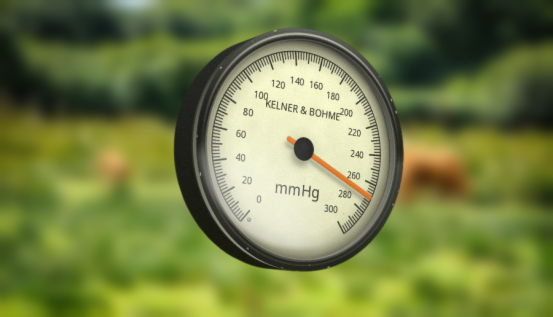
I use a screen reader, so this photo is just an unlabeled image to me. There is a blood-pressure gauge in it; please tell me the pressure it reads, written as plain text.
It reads 270 mmHg
